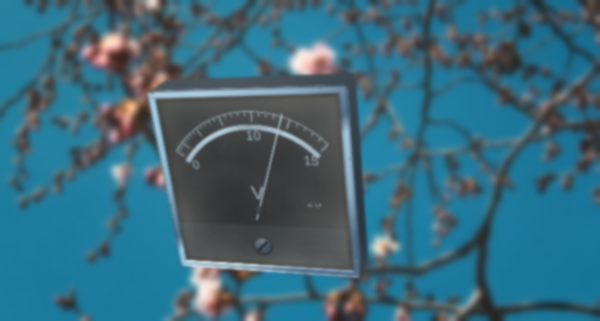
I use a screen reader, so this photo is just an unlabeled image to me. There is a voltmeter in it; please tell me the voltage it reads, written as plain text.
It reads 12 V
